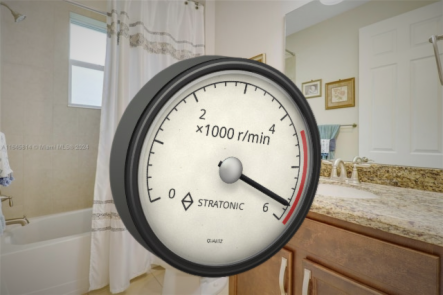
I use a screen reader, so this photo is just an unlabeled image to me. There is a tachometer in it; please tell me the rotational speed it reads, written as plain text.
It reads 5700 rpm
